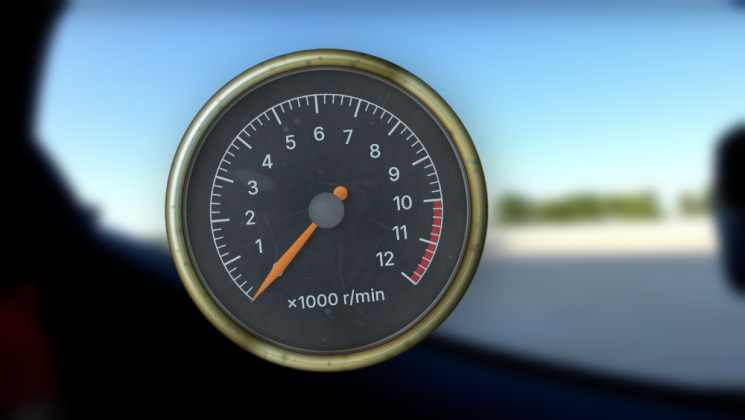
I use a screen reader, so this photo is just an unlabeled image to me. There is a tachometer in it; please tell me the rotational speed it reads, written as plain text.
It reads 0 rpm
